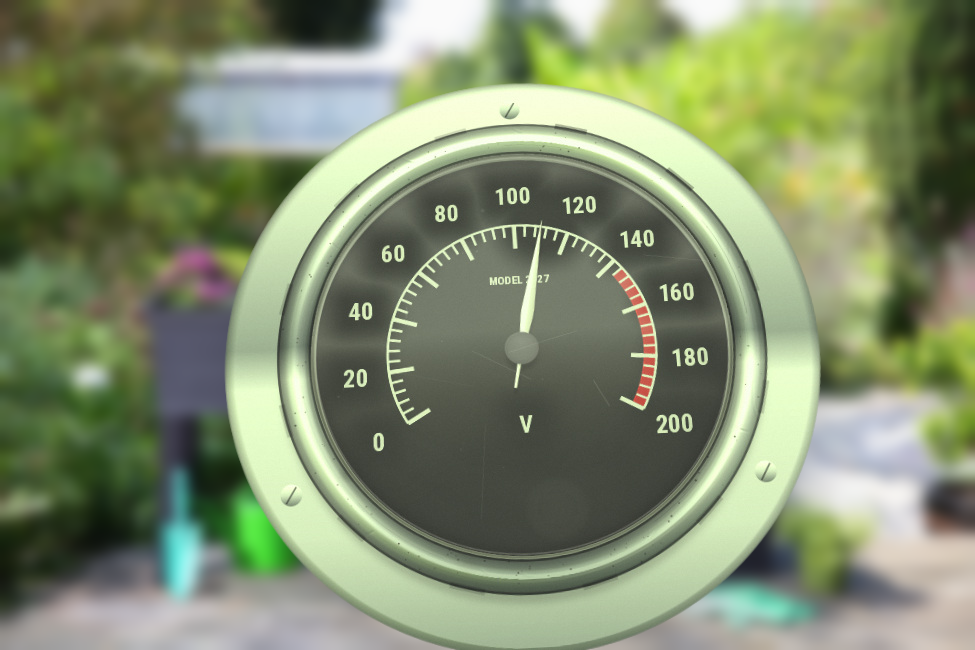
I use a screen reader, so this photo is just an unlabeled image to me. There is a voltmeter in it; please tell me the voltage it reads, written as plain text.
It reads 110 V
